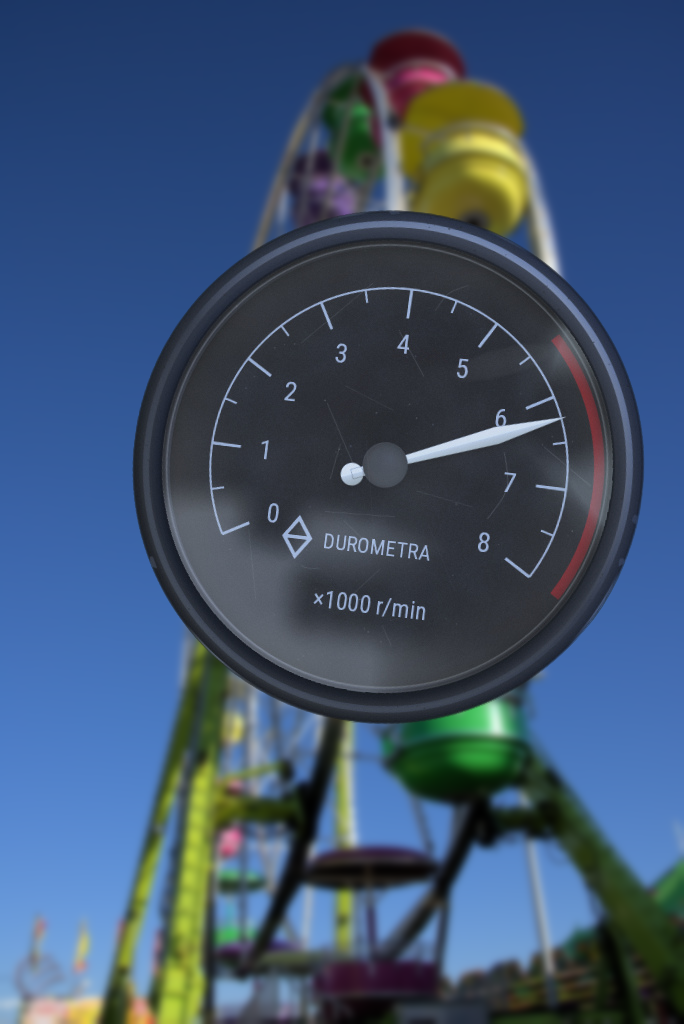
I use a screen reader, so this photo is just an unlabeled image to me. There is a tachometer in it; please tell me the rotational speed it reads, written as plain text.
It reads 6250 rpm
